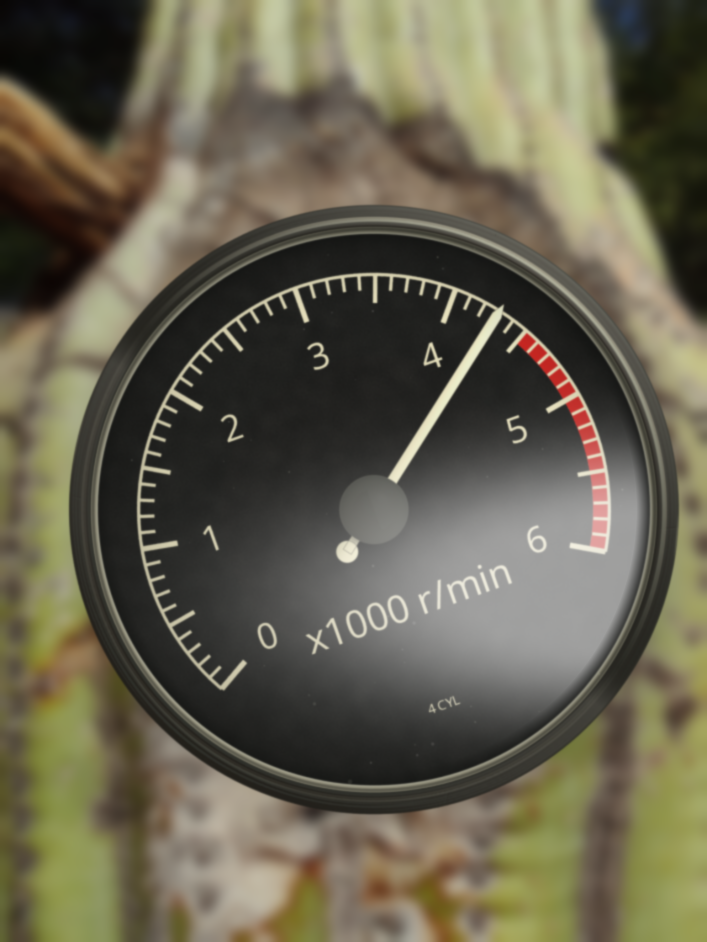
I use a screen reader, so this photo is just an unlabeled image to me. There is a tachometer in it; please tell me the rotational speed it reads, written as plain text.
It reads 4300 rpm
